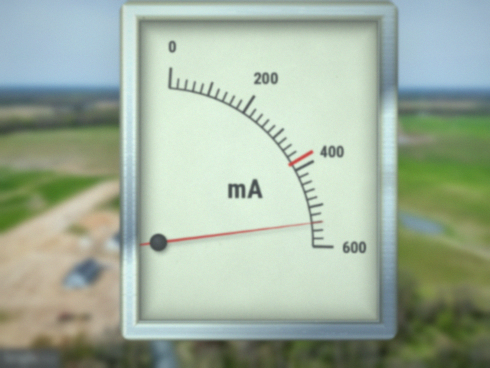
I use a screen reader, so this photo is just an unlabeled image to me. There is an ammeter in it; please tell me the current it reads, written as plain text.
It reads 540 mA
